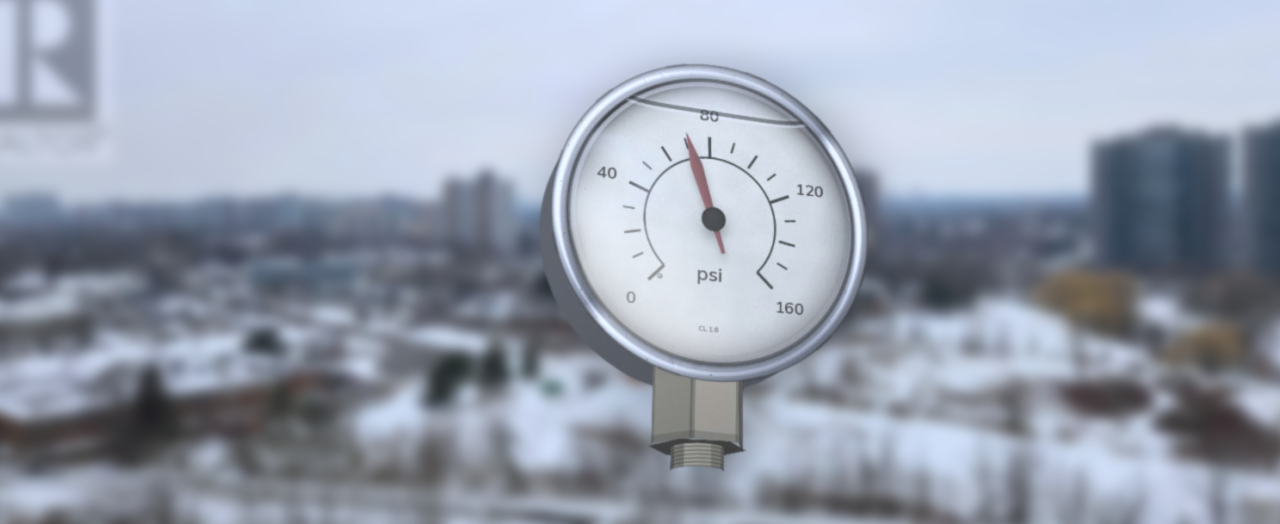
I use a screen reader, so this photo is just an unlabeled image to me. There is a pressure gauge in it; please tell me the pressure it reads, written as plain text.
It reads 70 psi
